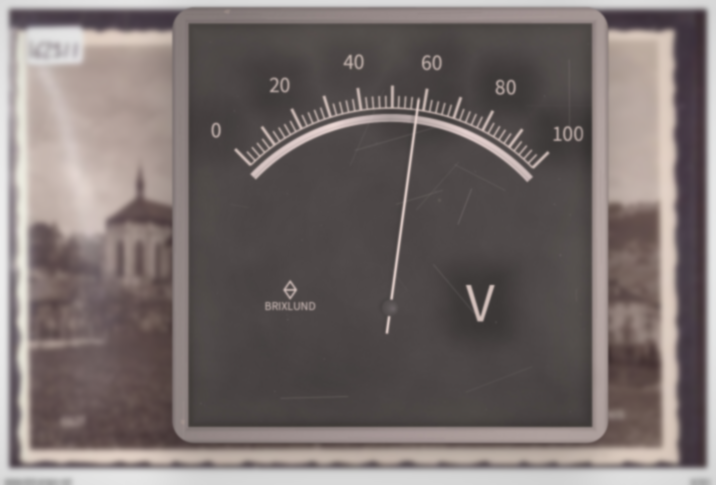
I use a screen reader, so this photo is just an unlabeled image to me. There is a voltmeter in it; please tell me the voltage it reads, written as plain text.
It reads 58 V
